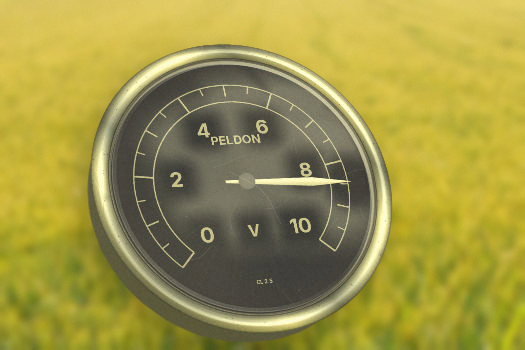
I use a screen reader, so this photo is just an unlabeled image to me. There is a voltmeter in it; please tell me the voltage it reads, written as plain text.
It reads 8.5 V
